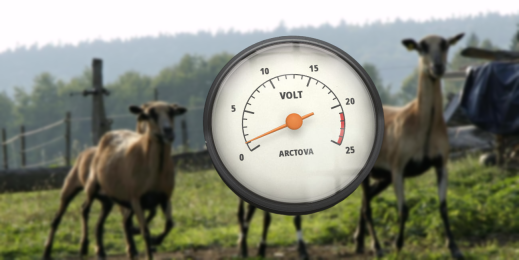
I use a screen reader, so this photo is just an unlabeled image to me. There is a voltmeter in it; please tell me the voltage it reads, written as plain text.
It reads 1 V
